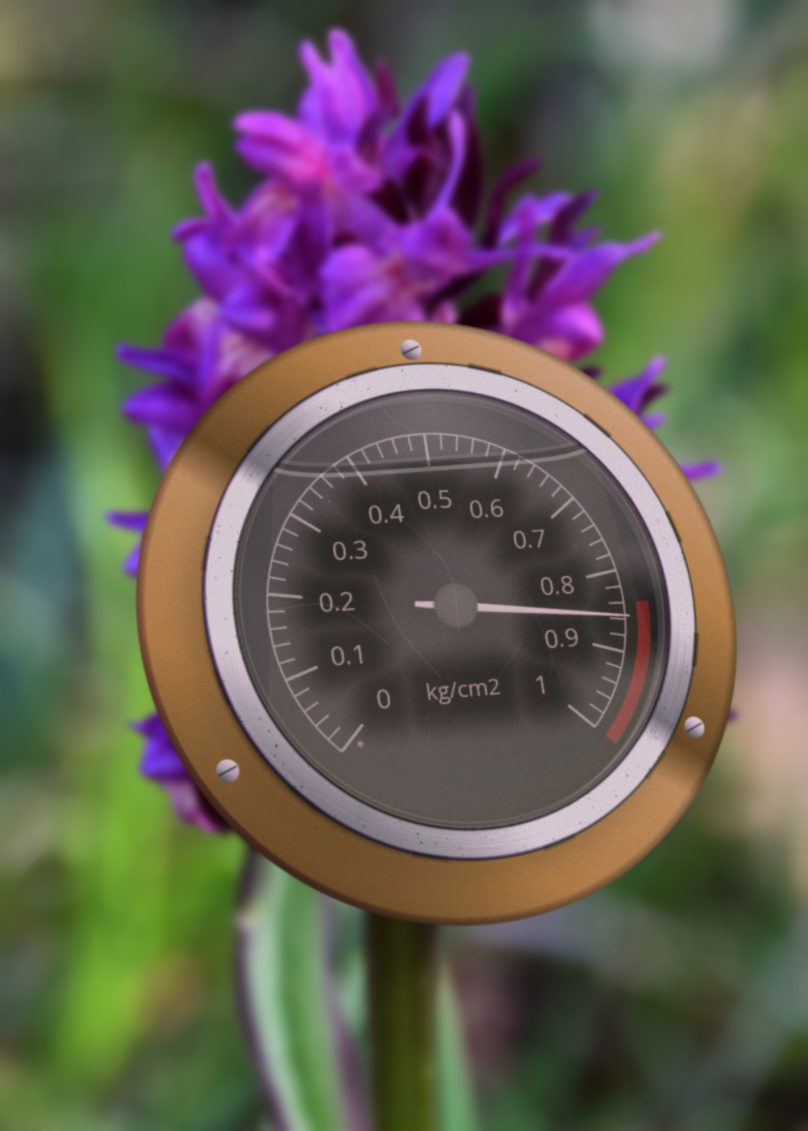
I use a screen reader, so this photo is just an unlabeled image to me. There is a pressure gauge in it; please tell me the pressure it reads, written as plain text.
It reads 0.86 kg/cm²
